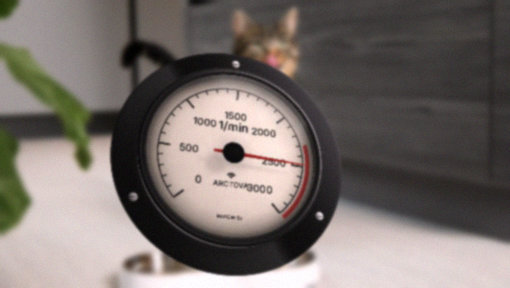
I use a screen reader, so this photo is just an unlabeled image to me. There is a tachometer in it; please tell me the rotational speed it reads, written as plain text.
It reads 2500 rpm
